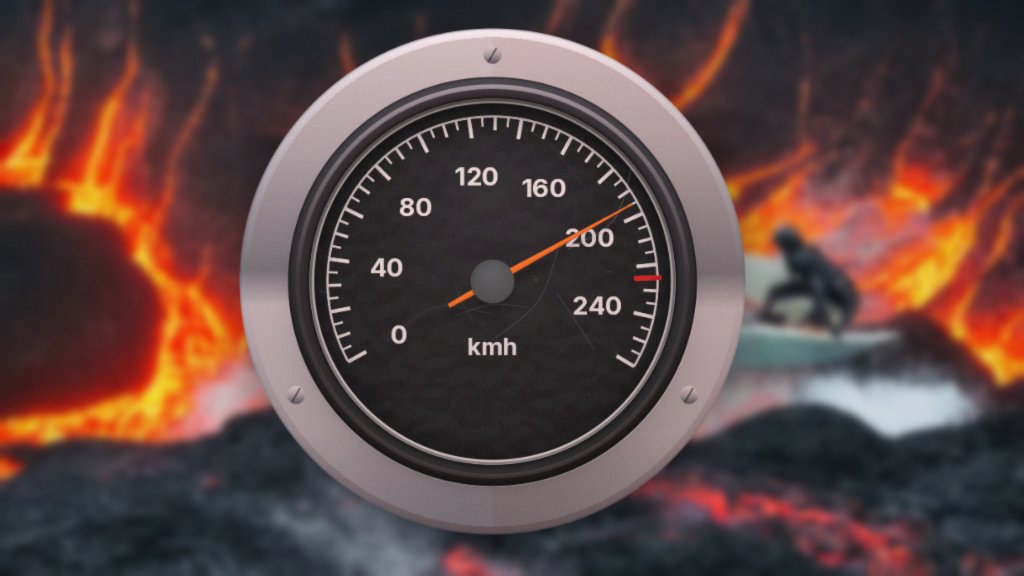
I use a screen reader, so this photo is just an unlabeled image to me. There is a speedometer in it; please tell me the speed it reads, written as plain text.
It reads 195 km/h
